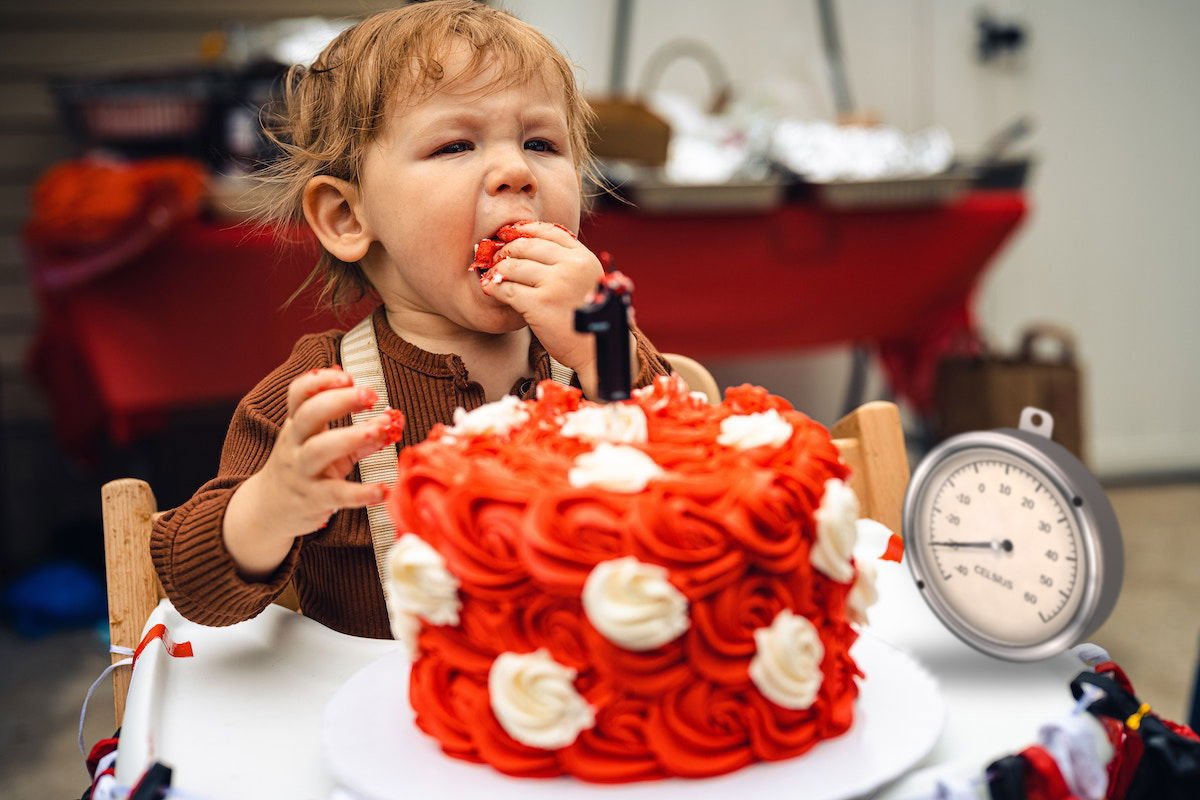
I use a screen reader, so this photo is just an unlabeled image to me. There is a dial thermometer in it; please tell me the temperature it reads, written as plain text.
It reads -30 °C
